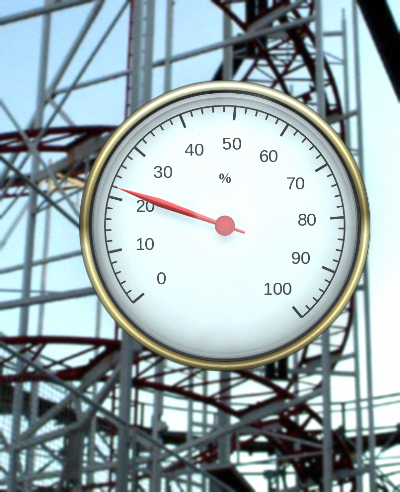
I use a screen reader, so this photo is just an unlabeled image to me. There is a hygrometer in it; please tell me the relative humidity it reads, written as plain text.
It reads 22 %
